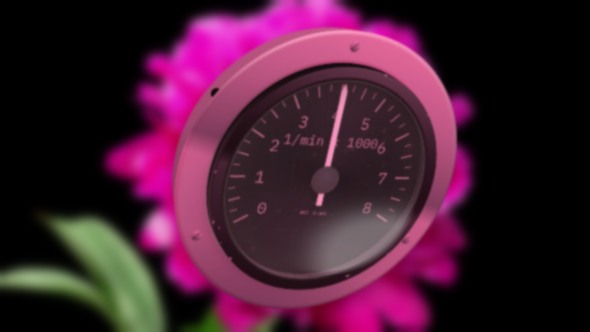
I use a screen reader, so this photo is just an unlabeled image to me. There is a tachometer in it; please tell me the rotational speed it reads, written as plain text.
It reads 4000 rpm
